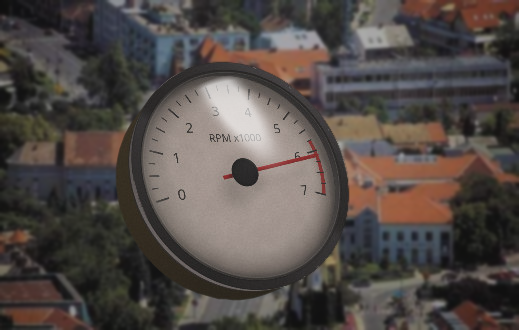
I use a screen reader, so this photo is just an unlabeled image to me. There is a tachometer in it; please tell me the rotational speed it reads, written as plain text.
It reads 6125 rpm
